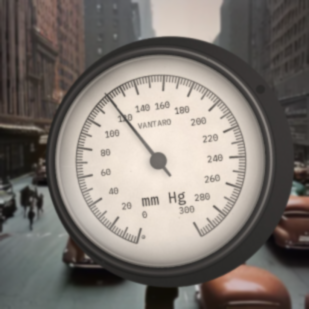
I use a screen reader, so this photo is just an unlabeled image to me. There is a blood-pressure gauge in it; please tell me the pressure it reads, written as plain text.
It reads 120 mmHg
